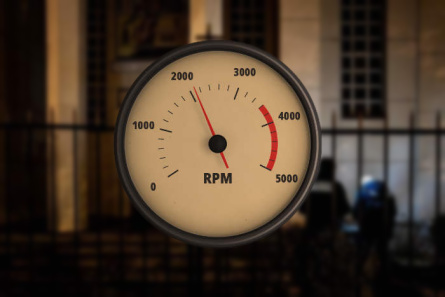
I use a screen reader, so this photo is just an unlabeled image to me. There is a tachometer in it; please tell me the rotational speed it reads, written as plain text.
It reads 2100 rpm
